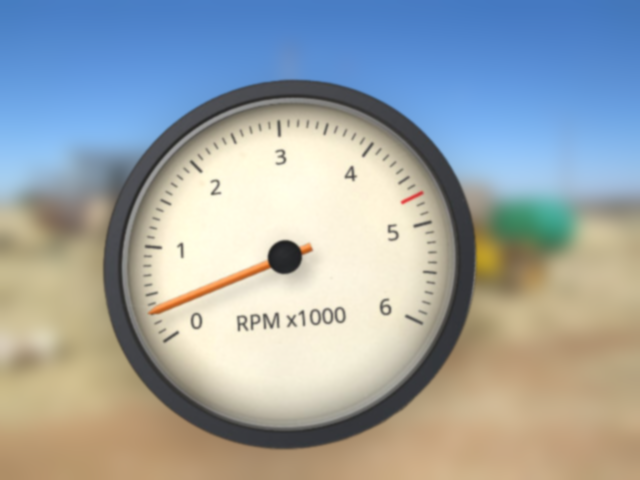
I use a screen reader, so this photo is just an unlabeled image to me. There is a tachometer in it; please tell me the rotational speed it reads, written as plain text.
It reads 300 rpm
